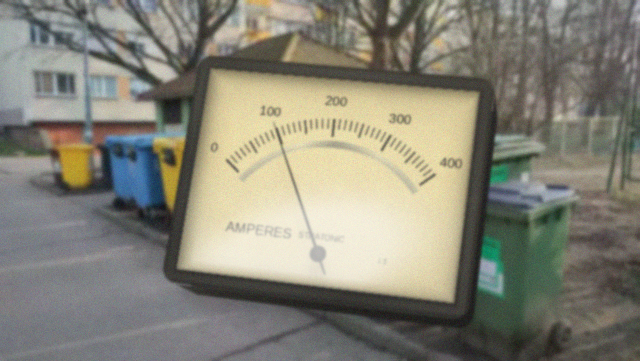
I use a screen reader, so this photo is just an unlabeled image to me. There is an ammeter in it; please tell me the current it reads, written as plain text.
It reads 100 A
